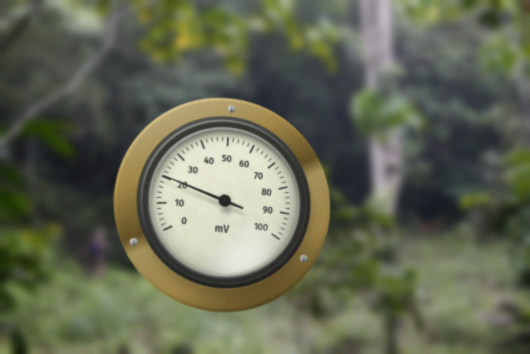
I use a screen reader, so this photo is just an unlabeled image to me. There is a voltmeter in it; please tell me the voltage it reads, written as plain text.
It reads 20 mV
